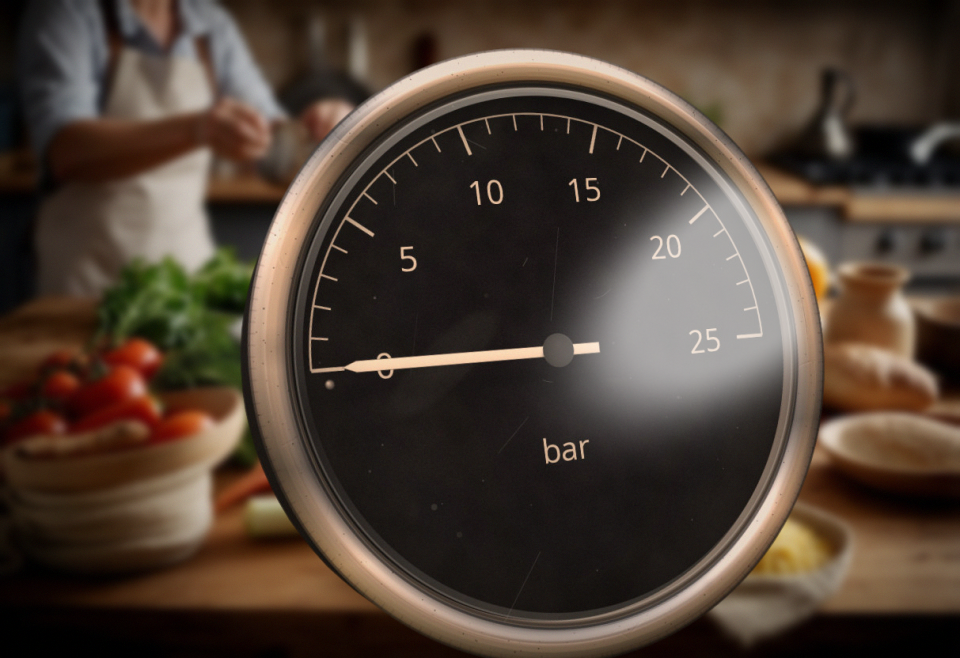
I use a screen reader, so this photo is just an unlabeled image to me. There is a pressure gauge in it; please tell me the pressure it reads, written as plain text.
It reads 0 bar
